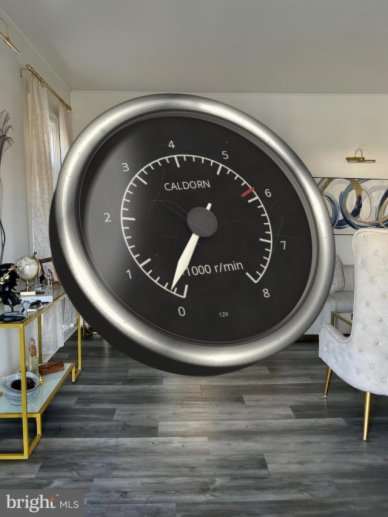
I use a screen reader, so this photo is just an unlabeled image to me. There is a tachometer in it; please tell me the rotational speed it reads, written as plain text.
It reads 300 rpm
